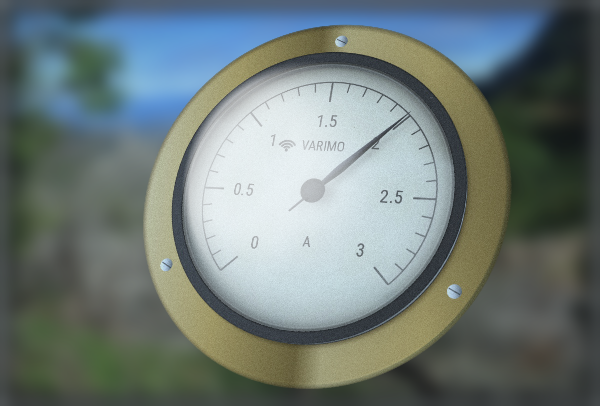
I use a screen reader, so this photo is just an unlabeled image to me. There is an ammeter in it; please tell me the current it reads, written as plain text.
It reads 2 A
